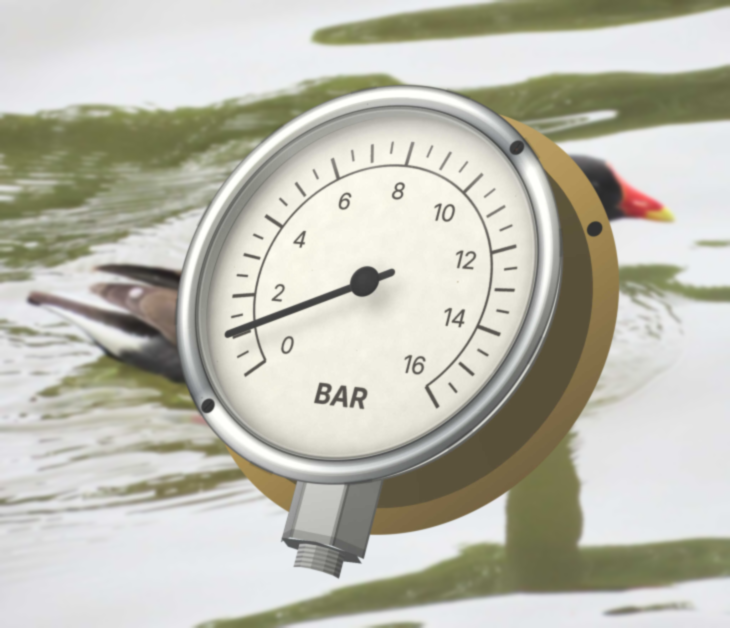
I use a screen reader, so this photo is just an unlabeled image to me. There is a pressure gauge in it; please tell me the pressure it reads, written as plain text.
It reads 1 bar
